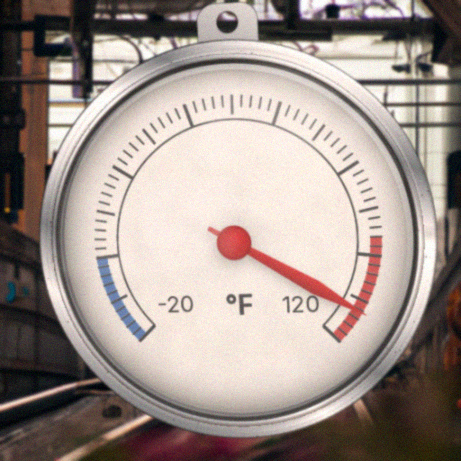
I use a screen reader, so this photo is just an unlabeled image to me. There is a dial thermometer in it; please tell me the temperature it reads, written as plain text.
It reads 112 °F
